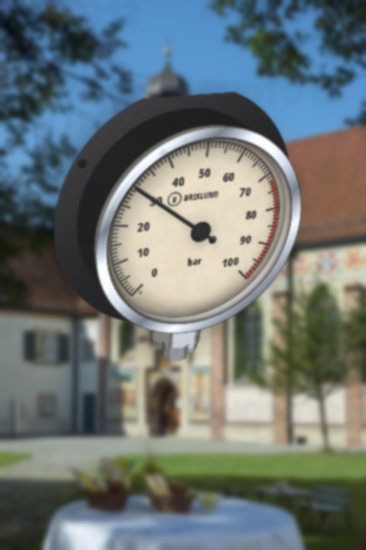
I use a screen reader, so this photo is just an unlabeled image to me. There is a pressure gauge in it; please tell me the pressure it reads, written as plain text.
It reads 30 bar
